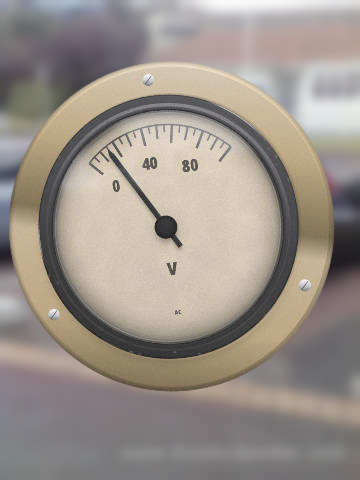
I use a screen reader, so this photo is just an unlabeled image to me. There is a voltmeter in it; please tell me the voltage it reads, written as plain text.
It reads 15 V
